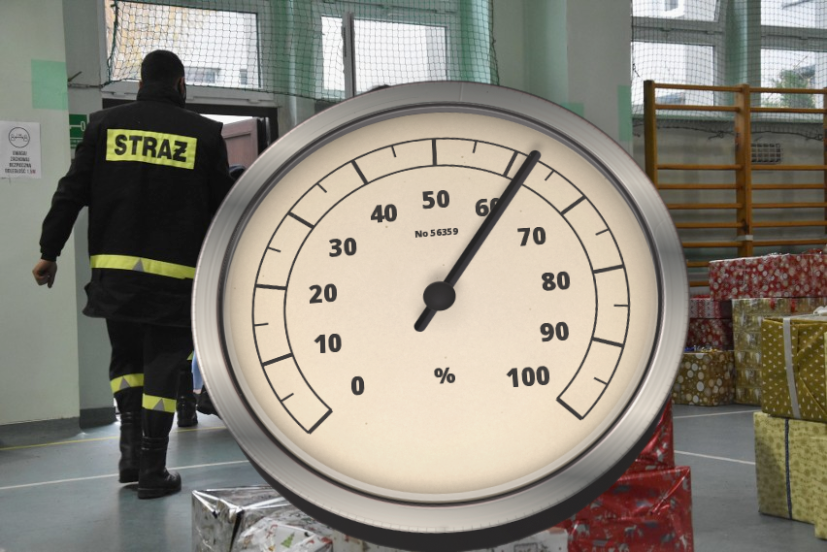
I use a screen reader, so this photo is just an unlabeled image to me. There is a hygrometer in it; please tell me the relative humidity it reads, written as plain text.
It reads 62.5 %
